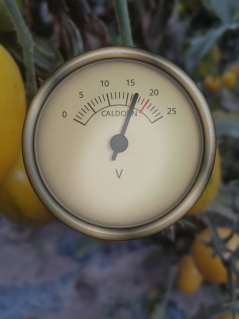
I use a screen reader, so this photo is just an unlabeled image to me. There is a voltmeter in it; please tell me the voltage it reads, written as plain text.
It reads 17 V
